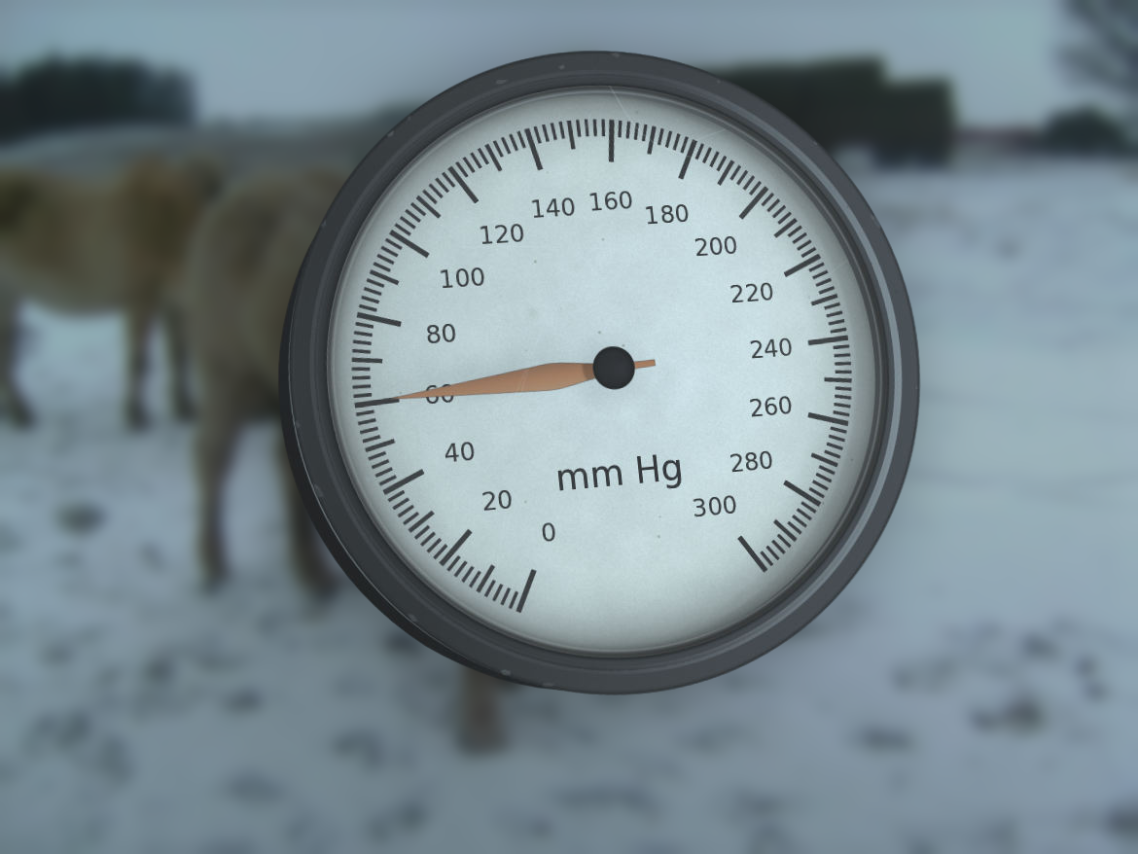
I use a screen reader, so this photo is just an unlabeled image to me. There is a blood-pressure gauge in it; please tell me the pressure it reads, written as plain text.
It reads 60 mmHg
